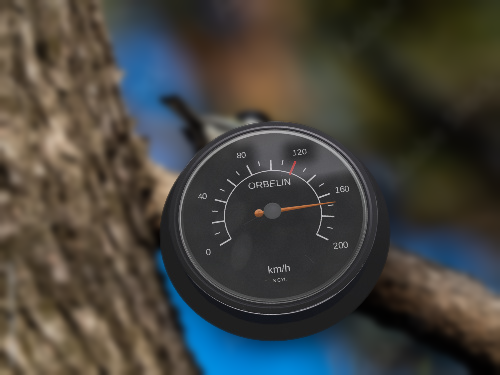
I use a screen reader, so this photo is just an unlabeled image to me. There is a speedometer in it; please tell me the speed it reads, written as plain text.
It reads 170 km/h
